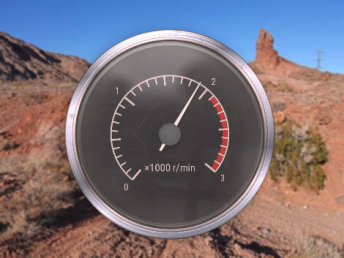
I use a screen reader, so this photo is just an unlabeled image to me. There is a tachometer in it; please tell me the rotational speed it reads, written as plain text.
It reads 1900 rpm
